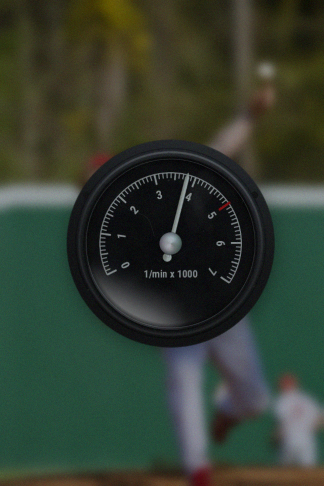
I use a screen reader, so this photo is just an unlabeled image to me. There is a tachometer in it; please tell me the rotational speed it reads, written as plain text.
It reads 3800 rpm
